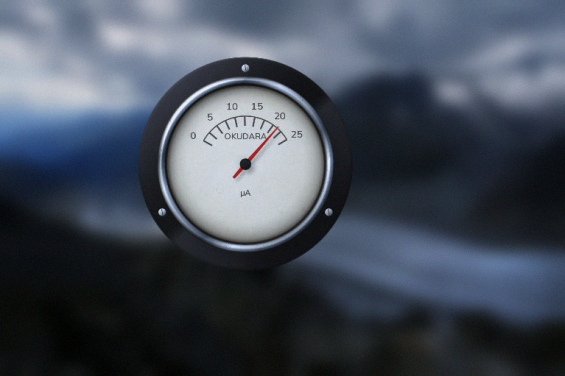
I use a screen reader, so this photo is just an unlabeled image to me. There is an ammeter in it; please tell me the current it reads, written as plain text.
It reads 21.25 µA
